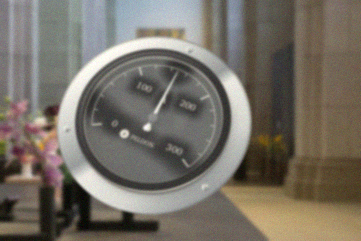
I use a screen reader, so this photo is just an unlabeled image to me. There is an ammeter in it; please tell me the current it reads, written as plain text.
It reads 150 A
